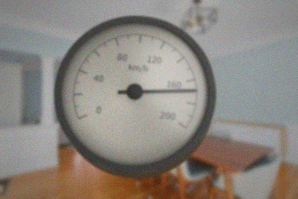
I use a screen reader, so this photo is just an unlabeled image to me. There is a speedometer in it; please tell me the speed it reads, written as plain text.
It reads 170 km/h
